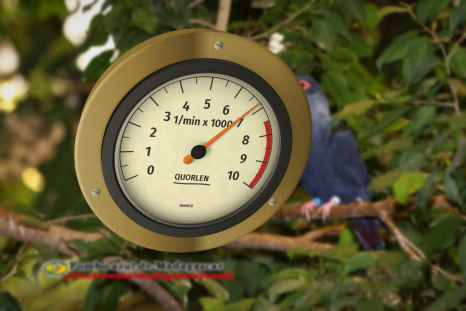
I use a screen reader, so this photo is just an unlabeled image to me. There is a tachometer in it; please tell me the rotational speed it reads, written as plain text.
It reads 6750 rpm
